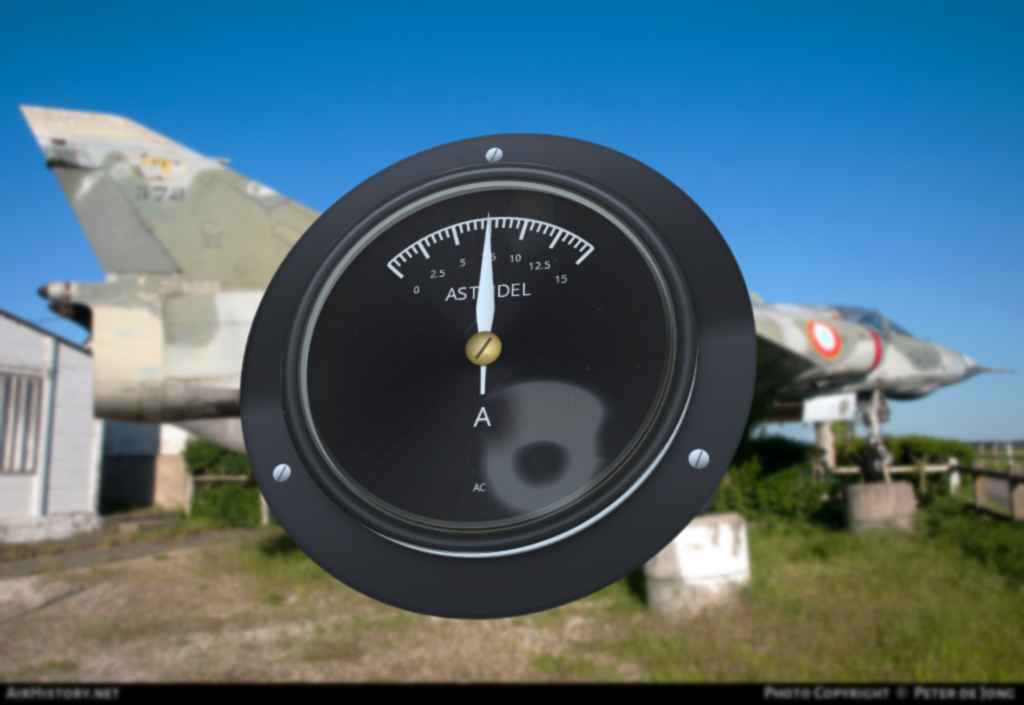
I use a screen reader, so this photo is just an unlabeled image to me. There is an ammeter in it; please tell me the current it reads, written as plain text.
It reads 7.5 A
